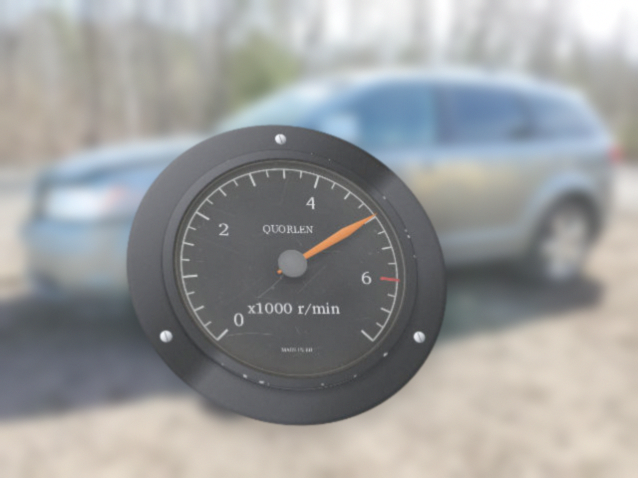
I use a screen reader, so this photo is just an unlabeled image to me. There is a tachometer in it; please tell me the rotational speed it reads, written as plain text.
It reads 5000 rpm
